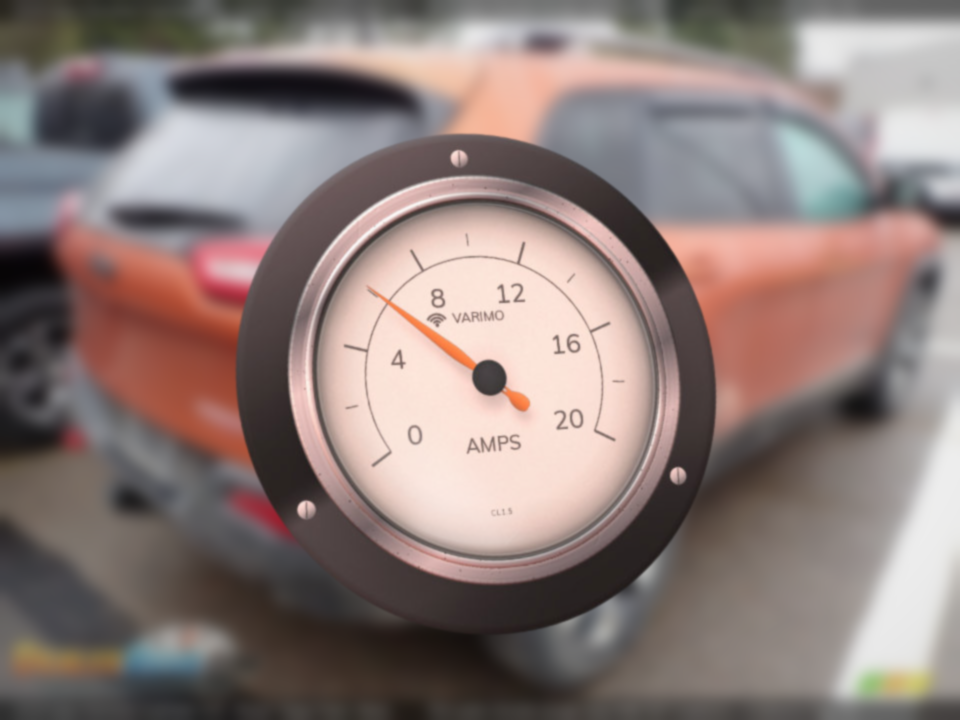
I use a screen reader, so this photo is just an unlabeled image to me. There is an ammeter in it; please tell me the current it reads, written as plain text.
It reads 6 A
